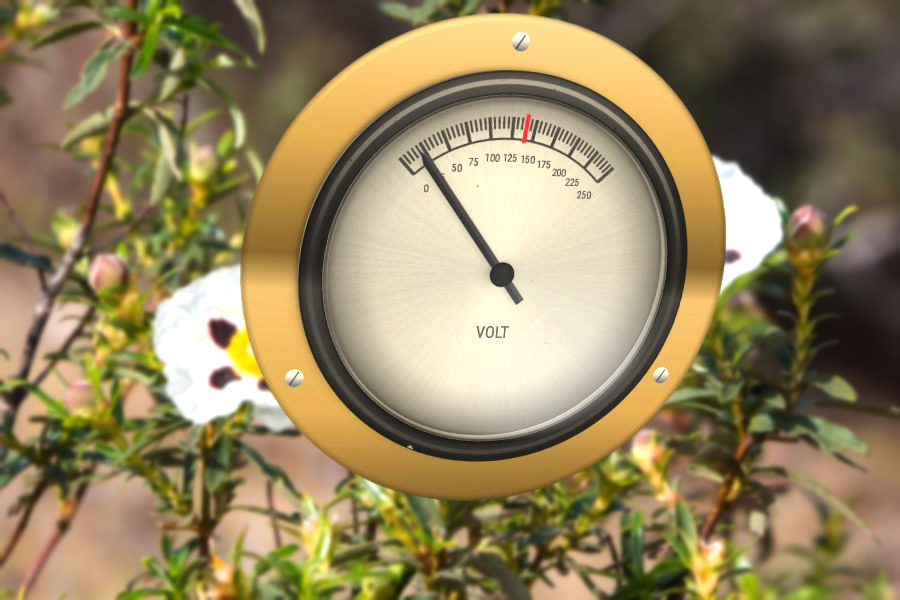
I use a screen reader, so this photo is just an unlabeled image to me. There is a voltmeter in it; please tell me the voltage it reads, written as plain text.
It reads 20 V
